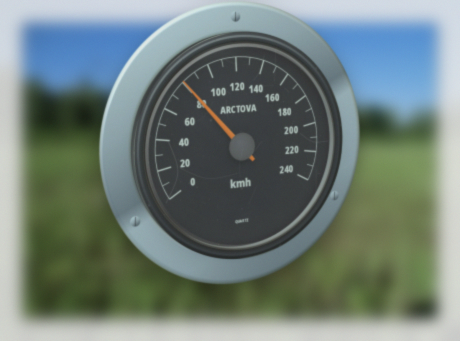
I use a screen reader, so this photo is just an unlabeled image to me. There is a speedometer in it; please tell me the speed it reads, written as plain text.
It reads 80 km/h
